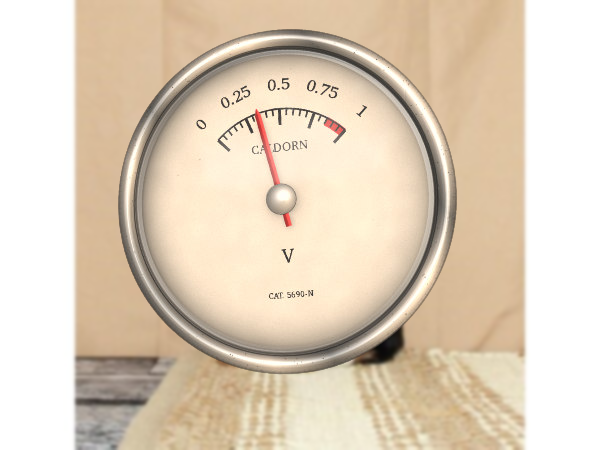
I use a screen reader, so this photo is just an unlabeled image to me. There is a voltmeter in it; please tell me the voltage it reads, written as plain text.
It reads 0.35 V
